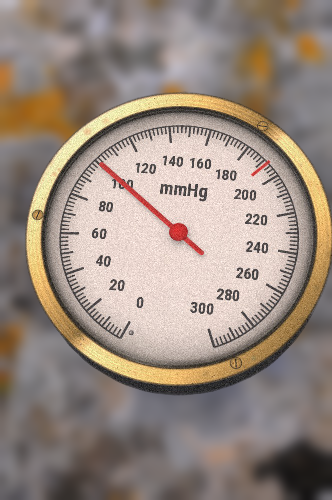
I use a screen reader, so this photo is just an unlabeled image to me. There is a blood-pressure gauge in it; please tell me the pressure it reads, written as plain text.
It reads 100 mmHg
